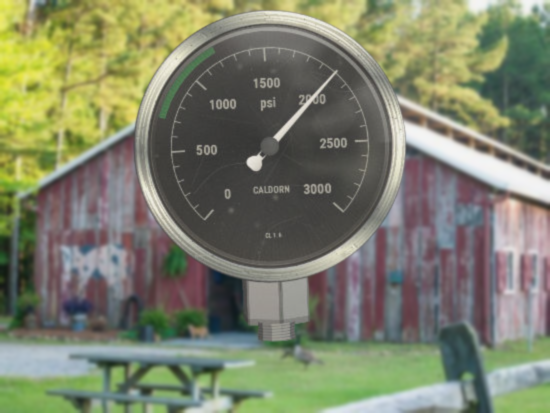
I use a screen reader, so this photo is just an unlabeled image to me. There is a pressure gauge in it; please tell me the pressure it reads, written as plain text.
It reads 2000 psi
